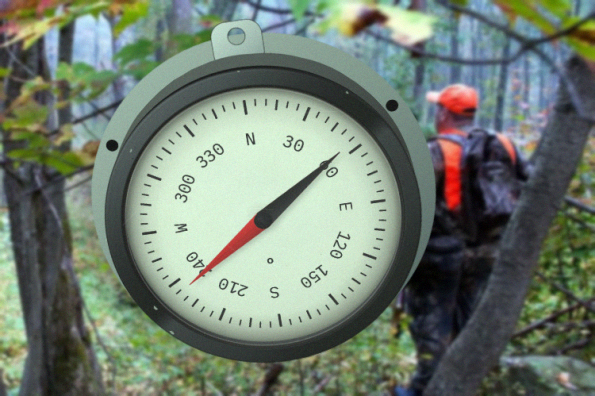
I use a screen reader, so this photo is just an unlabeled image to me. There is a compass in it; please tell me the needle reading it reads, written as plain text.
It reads 235 °
